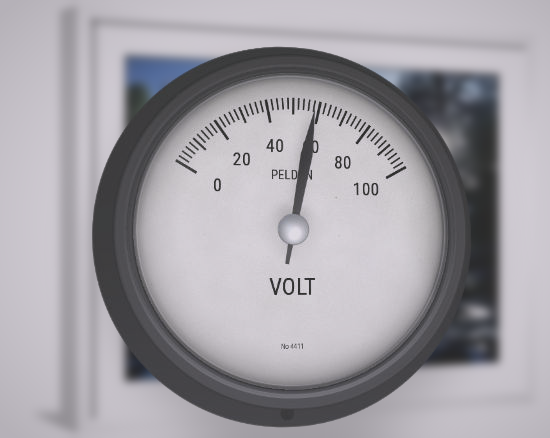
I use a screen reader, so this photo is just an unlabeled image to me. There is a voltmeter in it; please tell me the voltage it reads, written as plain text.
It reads 58 V
